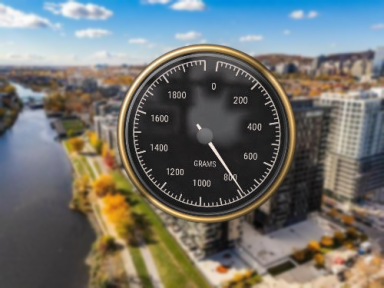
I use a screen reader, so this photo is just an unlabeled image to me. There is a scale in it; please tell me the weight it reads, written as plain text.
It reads 780 g
